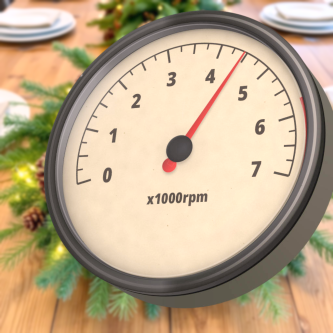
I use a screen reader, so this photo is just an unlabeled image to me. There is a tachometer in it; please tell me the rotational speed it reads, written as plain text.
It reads 4500 rpm
